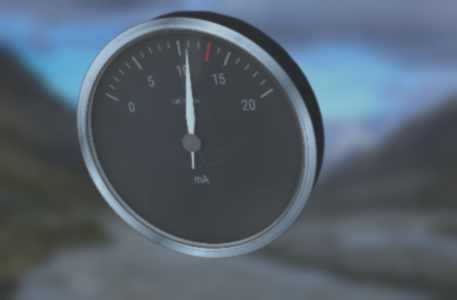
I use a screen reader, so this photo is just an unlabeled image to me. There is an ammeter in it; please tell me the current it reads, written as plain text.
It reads 11 mA
